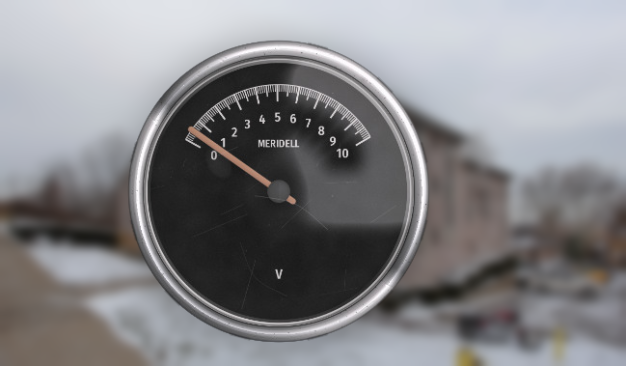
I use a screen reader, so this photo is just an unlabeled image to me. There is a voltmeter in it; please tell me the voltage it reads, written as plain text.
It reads 0.5 V
